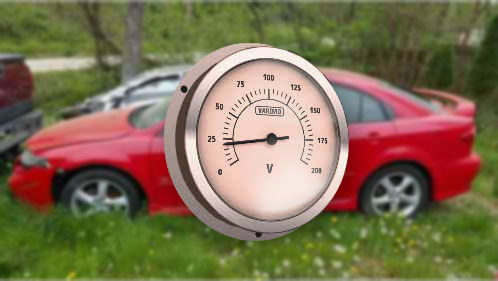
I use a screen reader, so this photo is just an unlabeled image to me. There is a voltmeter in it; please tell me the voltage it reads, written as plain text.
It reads 20 V
